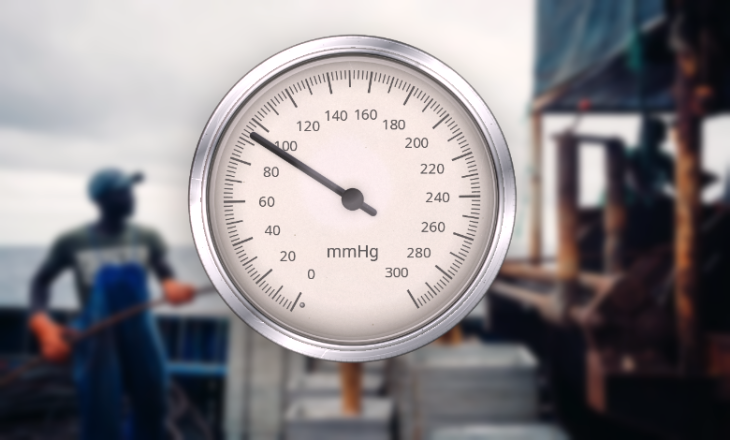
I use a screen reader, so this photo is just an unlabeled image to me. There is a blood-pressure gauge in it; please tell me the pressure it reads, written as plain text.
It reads 94 mmHg
